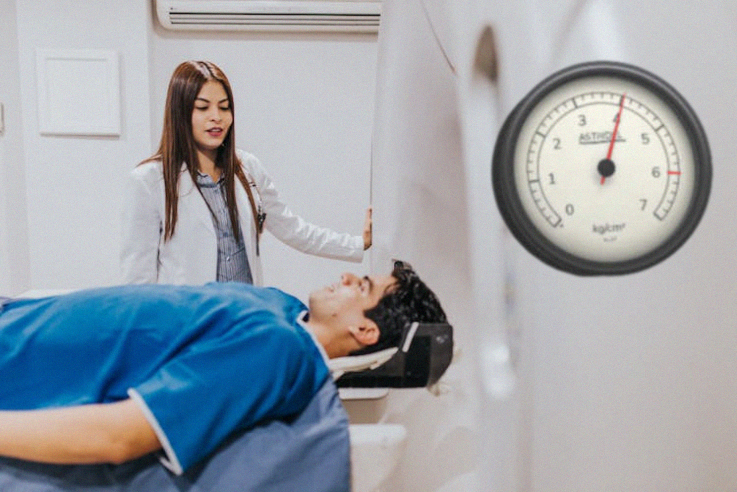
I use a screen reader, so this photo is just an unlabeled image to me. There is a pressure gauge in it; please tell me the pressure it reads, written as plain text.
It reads 4 kg/cm²
